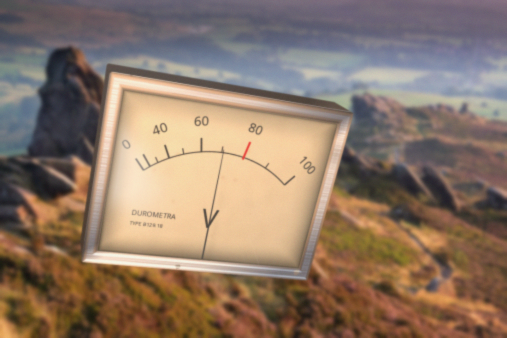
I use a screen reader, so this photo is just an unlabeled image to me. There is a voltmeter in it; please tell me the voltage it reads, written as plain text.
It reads 70 V
